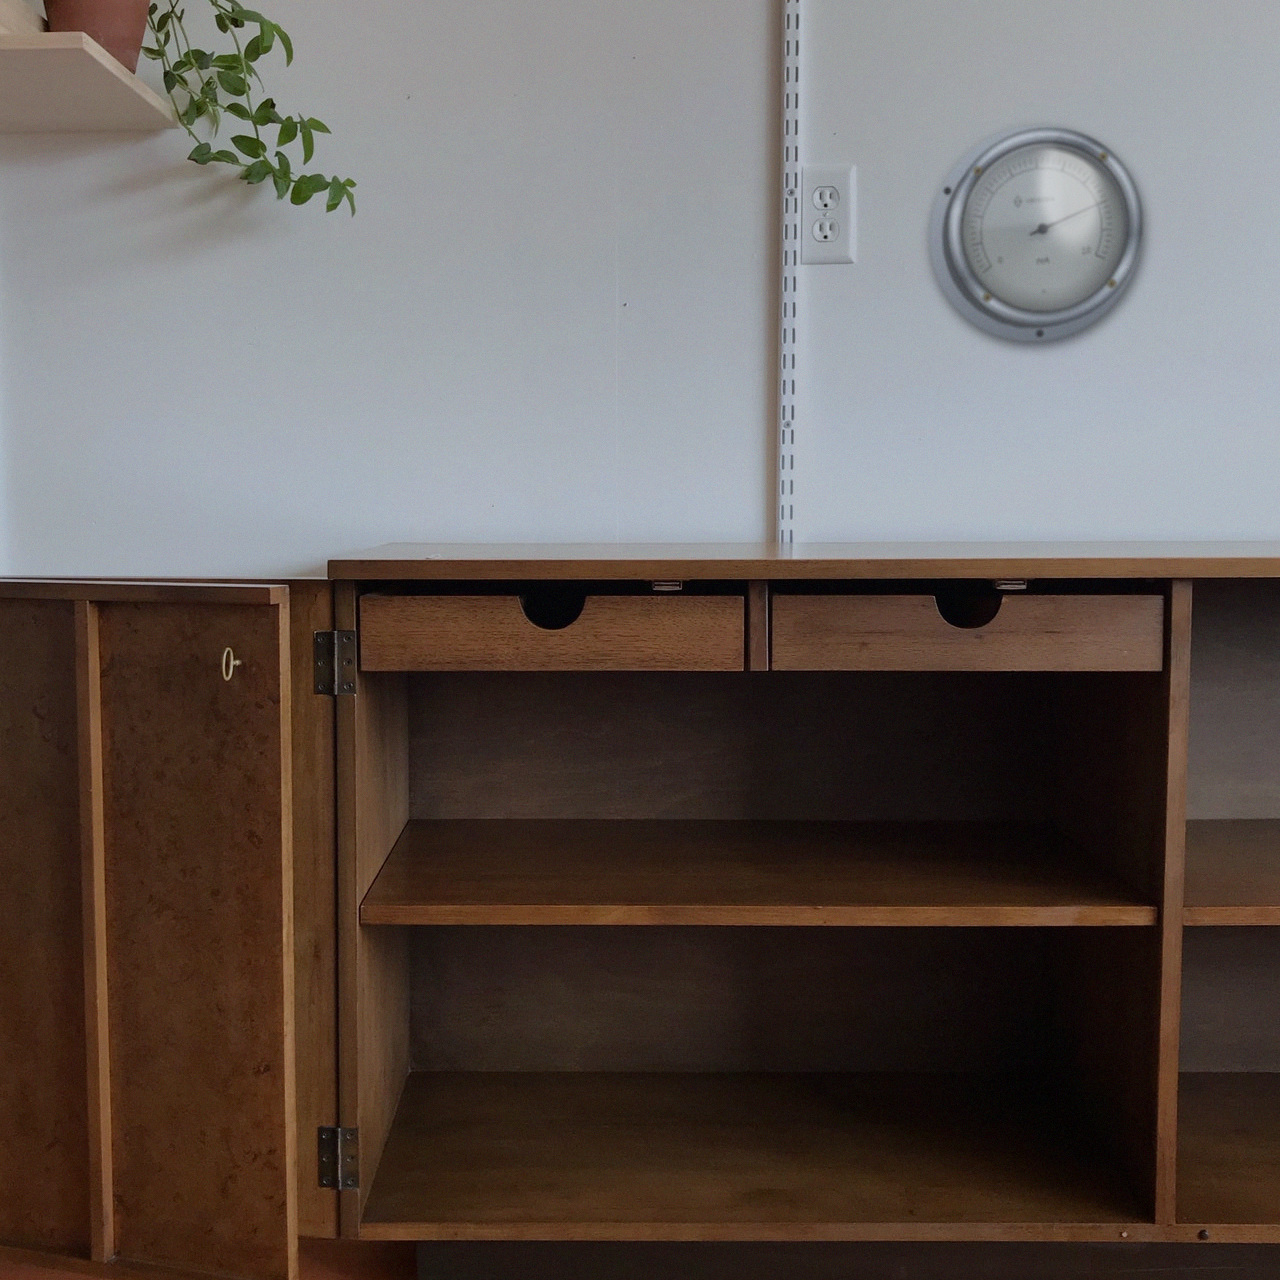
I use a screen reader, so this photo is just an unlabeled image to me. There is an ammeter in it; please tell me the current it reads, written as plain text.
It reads 8 mA
